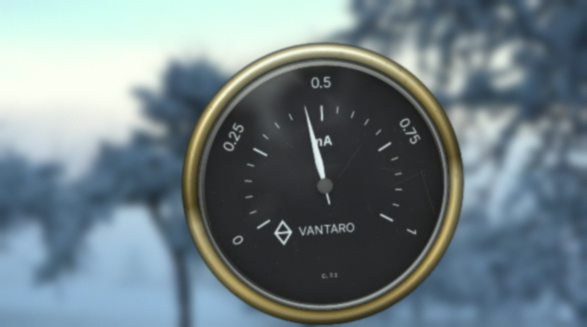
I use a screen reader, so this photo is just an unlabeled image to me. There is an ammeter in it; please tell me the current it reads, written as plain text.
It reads 0.45 mA
